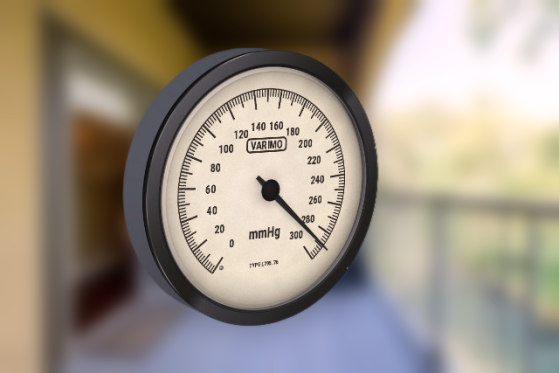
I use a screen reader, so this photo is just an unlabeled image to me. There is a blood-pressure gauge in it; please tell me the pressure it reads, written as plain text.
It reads 290 mmHg
